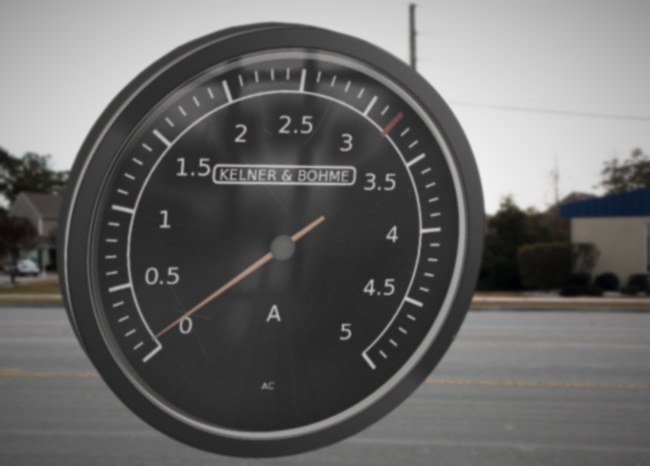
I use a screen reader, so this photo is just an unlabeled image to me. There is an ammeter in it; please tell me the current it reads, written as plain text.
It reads 0.1 A
